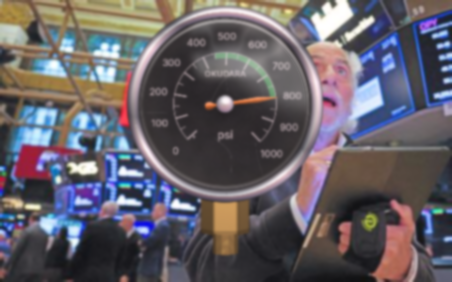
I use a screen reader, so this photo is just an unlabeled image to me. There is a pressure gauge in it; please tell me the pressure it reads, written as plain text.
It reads 800 psi
